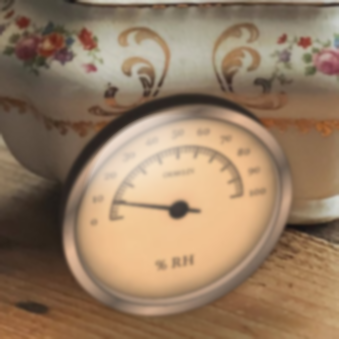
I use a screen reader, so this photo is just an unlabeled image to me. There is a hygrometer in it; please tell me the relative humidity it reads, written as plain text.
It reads 10 %
